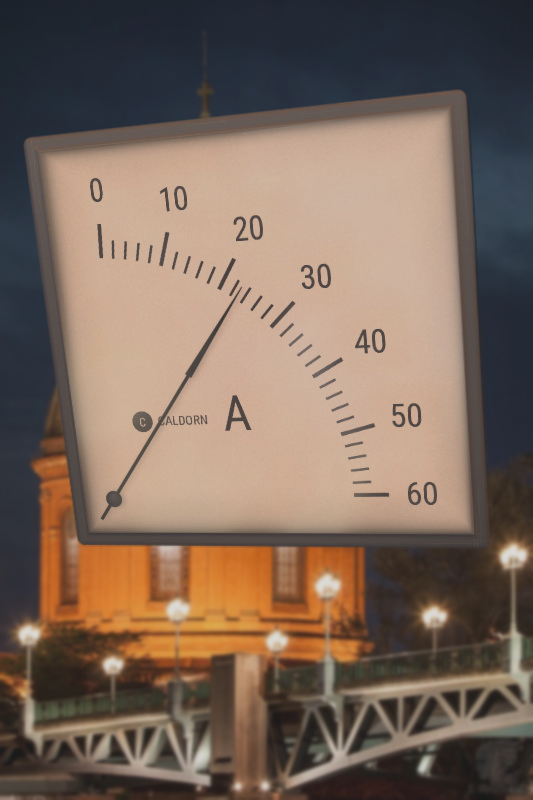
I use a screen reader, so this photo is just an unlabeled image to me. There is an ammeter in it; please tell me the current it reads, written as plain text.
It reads 23 A
